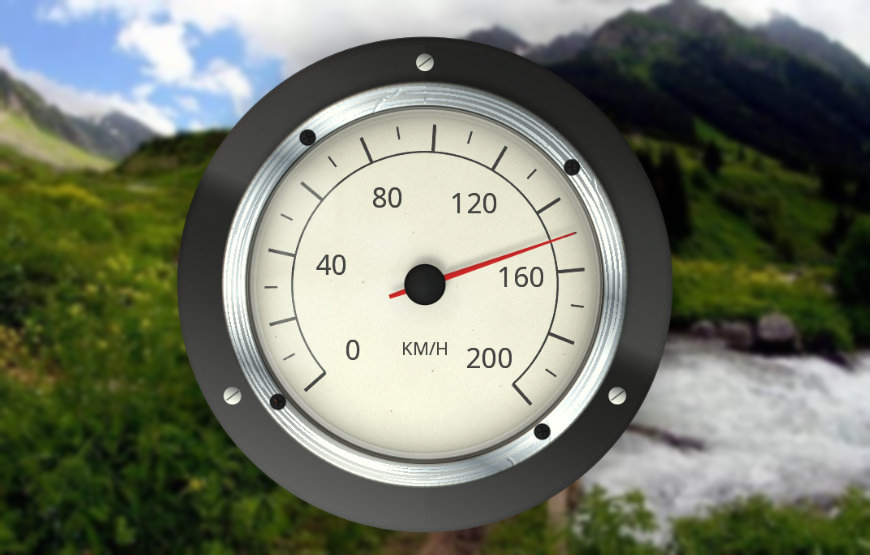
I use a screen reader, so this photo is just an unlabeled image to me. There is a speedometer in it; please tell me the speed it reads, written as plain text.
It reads 150 km/h
